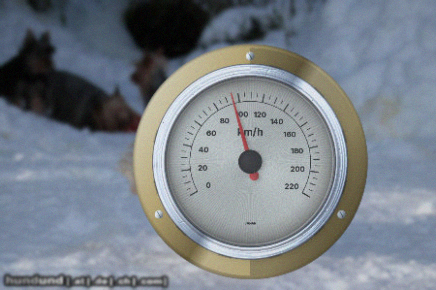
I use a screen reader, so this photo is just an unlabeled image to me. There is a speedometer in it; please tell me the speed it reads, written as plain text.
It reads 95 km/h
